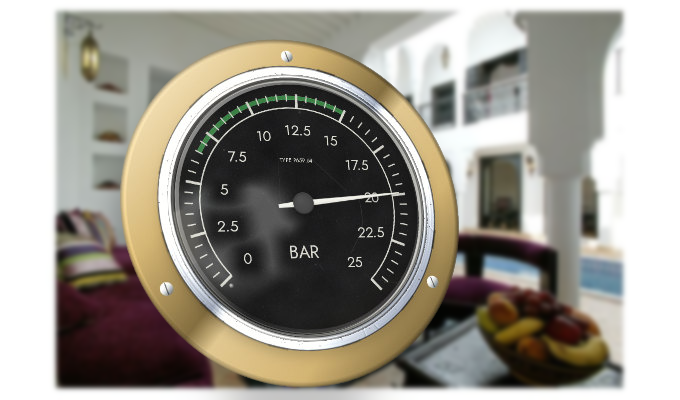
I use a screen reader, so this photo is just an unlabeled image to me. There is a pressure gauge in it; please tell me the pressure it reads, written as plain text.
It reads 20 bar
